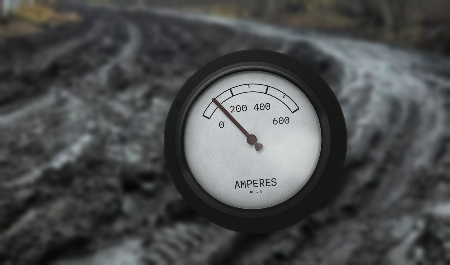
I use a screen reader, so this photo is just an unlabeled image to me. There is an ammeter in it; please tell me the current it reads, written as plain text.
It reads 100 A
